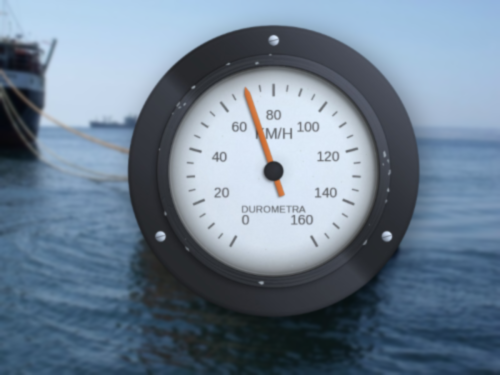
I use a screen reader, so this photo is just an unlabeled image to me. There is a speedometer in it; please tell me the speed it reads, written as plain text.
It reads 70 km/h
